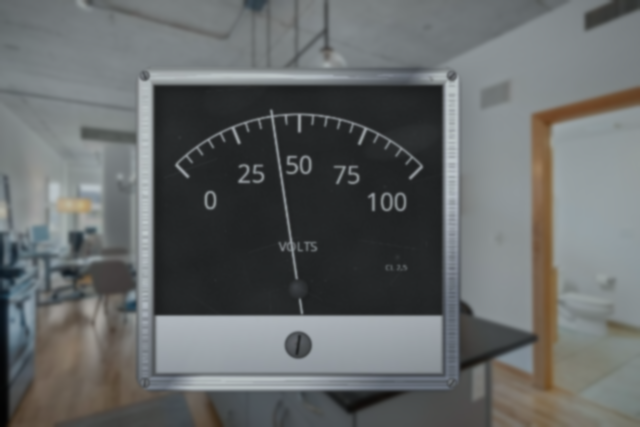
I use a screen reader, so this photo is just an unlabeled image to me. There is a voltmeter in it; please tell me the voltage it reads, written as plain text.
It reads 40 V
